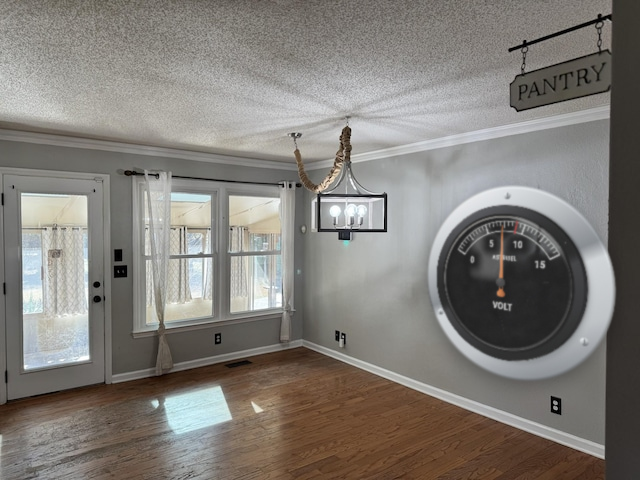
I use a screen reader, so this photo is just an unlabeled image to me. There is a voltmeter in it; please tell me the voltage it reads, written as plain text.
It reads 7.5 V
